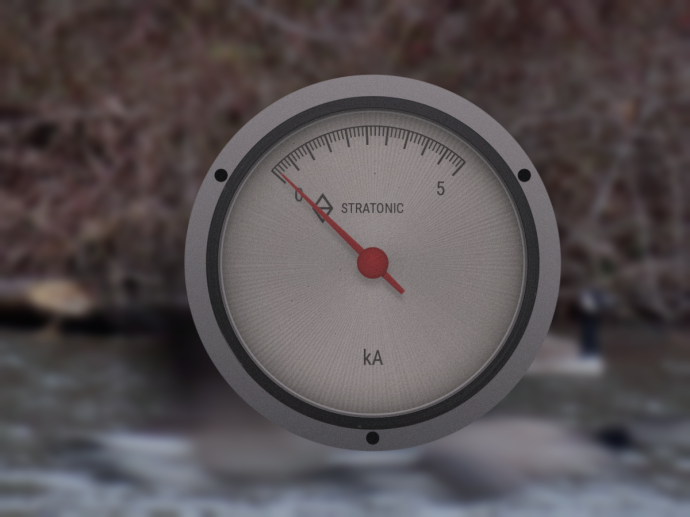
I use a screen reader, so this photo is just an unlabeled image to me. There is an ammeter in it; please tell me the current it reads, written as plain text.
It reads 0.1 kA
